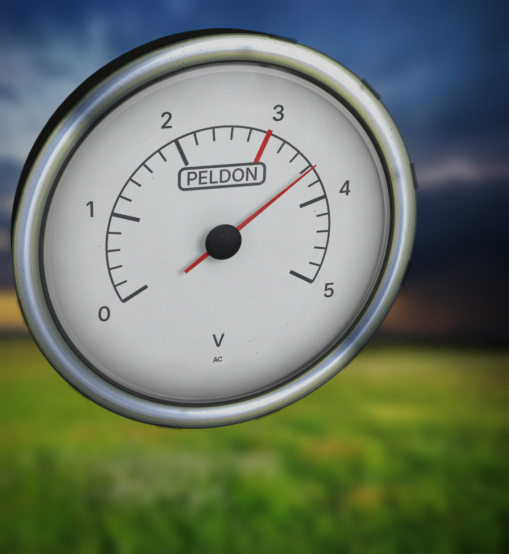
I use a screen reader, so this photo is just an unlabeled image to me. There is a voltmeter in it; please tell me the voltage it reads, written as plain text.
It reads 3.6 V
